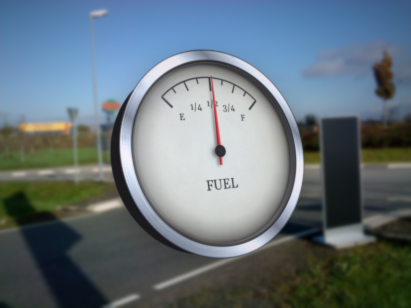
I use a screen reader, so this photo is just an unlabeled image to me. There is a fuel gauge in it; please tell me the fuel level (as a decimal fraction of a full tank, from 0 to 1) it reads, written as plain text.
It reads 0.5
